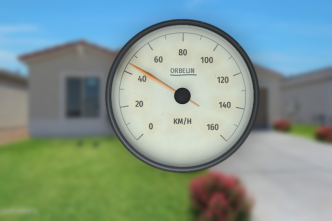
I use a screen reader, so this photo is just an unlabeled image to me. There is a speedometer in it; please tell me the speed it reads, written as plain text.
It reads 45 km/h
